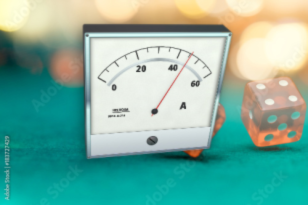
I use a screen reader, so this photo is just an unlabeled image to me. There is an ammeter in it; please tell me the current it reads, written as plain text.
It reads 45 A
